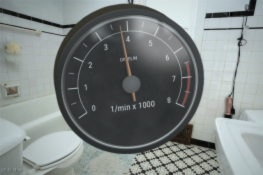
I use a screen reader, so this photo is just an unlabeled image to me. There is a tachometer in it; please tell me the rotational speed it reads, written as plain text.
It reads 3750 rpm
